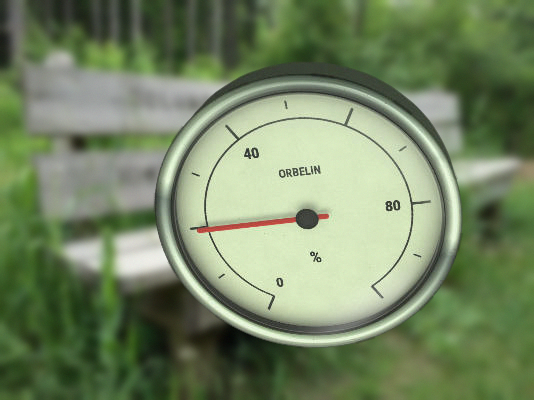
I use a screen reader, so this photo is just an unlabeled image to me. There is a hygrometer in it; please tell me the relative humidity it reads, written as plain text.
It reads 20 %
